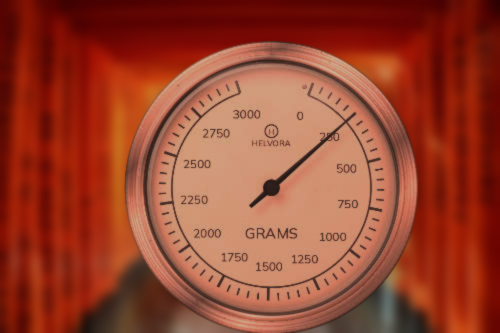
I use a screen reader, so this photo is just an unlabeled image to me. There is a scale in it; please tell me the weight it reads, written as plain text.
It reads 250 g
